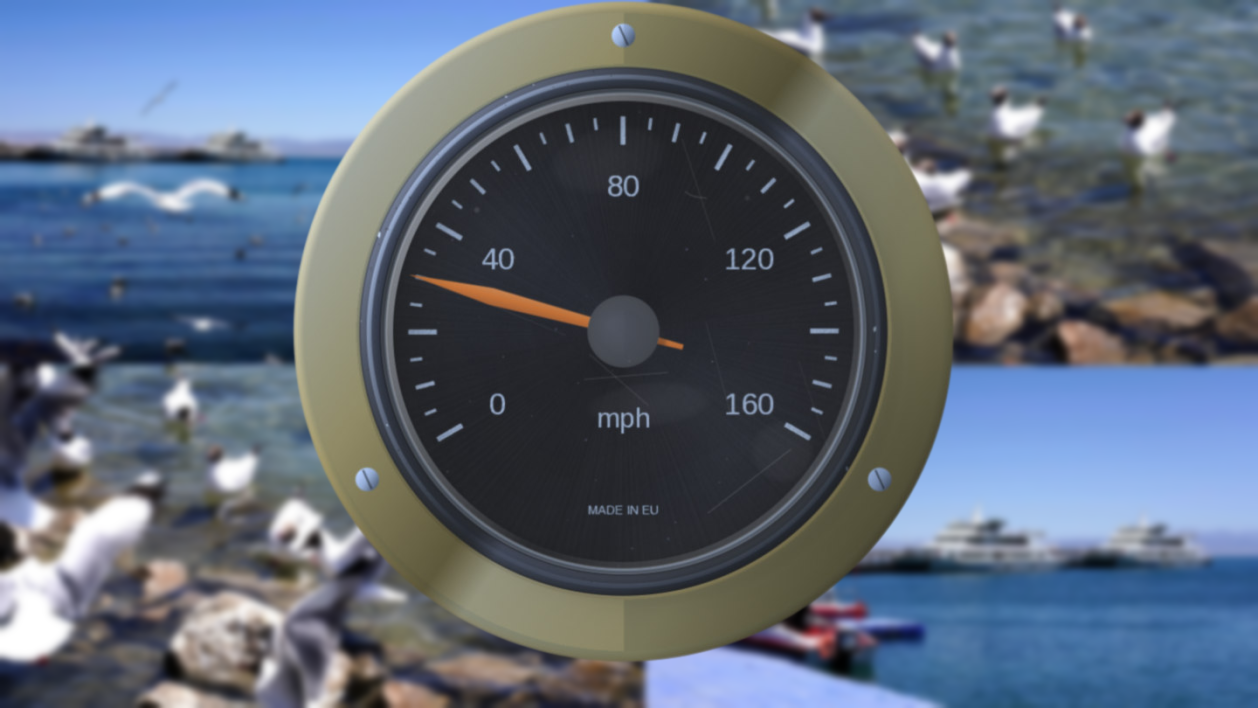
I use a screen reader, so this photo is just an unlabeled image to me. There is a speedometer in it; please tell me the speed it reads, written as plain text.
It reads 30 mph
